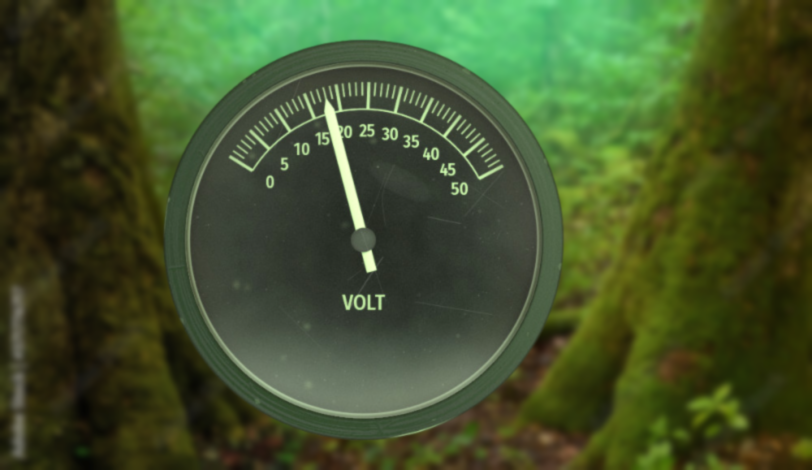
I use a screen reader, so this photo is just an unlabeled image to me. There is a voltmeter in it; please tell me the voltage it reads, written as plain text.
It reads 18 V
